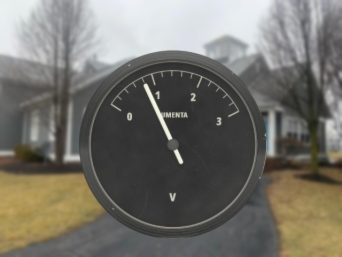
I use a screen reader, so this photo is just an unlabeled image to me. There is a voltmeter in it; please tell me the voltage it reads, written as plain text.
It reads 0.8 V
